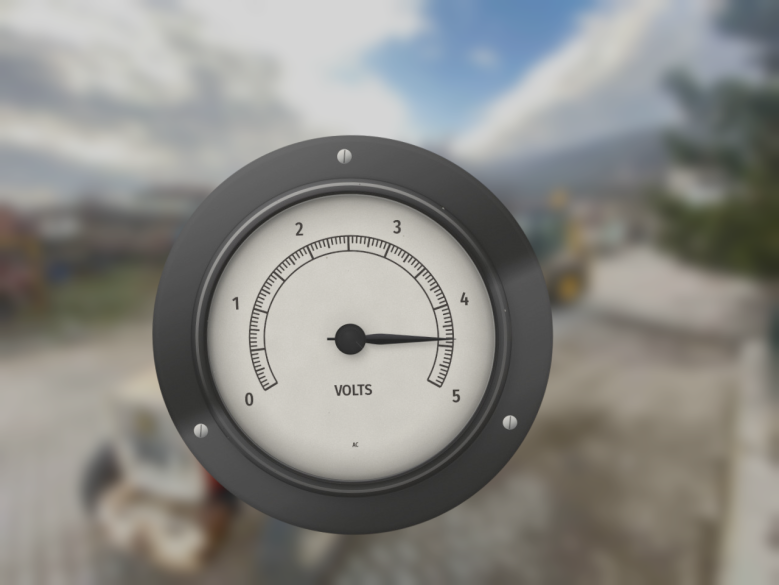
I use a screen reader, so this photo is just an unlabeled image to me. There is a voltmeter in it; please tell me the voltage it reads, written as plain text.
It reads 4.4 V
